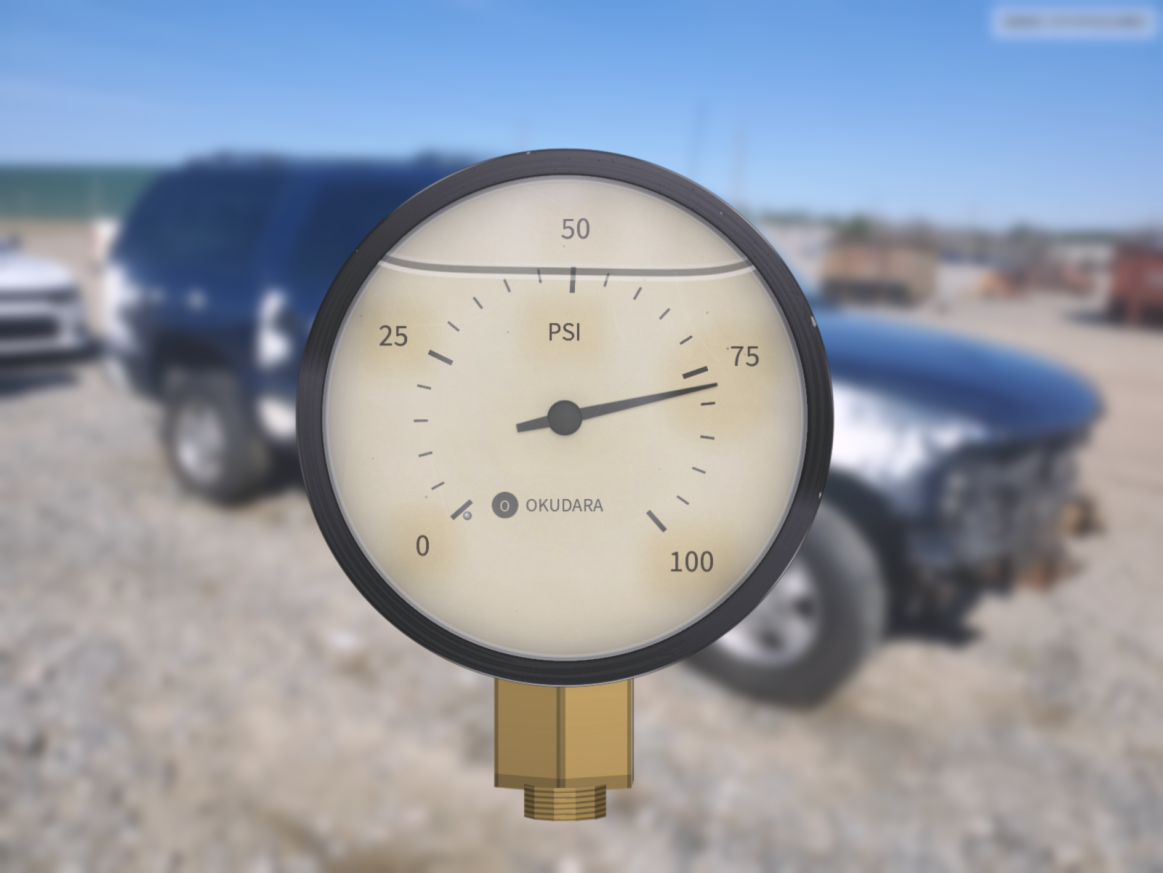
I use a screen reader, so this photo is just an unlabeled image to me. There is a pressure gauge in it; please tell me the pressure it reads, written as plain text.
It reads 77.5 psi
